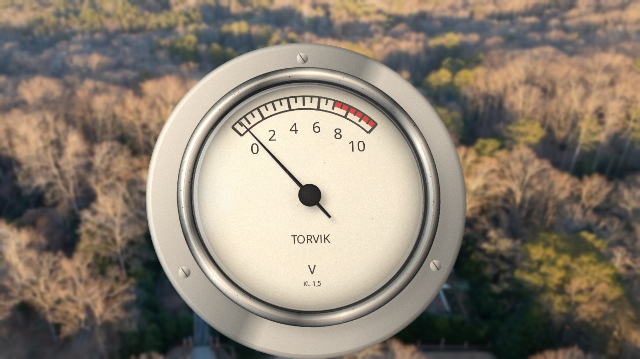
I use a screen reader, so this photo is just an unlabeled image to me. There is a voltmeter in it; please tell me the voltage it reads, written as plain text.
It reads 0.5 V
